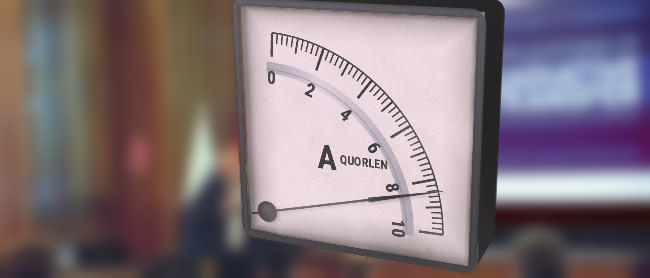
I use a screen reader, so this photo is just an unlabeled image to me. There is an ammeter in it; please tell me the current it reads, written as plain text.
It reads 8.4 A
